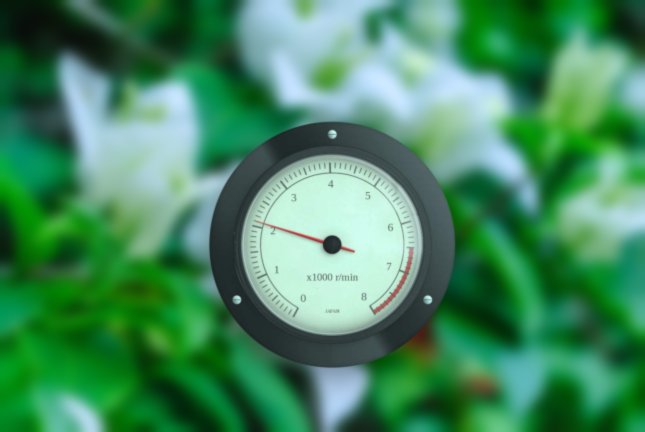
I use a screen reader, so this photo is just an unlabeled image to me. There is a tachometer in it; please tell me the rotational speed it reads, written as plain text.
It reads 2100 rpm
